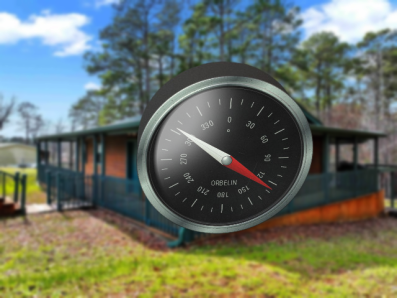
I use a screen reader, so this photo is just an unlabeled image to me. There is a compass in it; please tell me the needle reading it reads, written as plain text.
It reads 125 °
